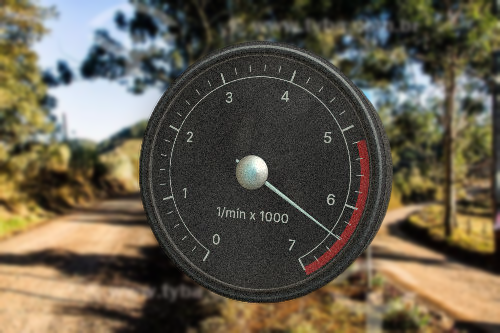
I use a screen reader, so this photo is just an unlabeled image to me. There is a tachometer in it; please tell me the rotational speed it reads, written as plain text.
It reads 6400 rpm
